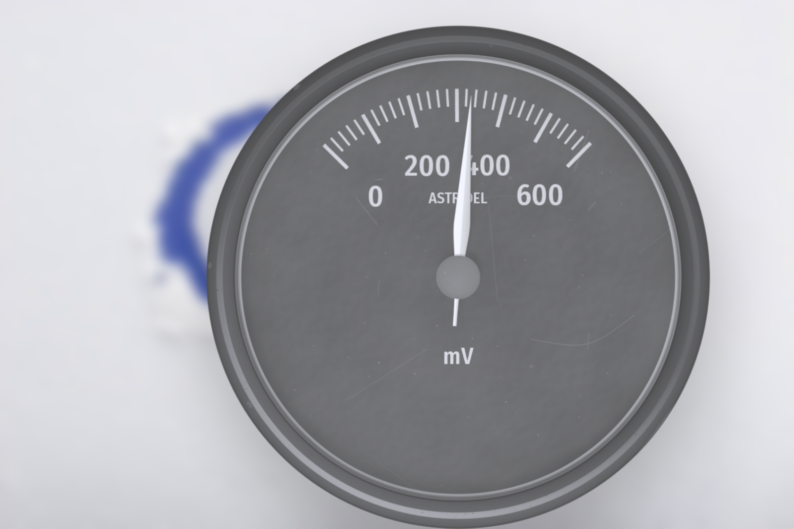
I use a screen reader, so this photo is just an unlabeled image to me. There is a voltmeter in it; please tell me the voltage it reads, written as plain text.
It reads 330 mV
